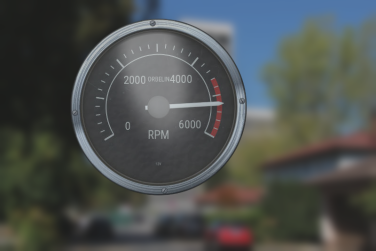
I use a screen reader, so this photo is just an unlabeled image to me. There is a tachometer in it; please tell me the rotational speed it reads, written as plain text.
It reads 5200 rpm
